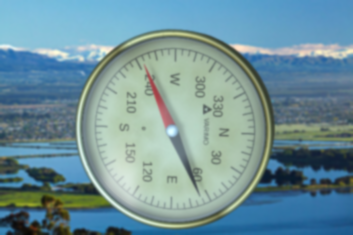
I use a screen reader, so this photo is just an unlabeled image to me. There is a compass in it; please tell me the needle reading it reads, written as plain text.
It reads 245 °
